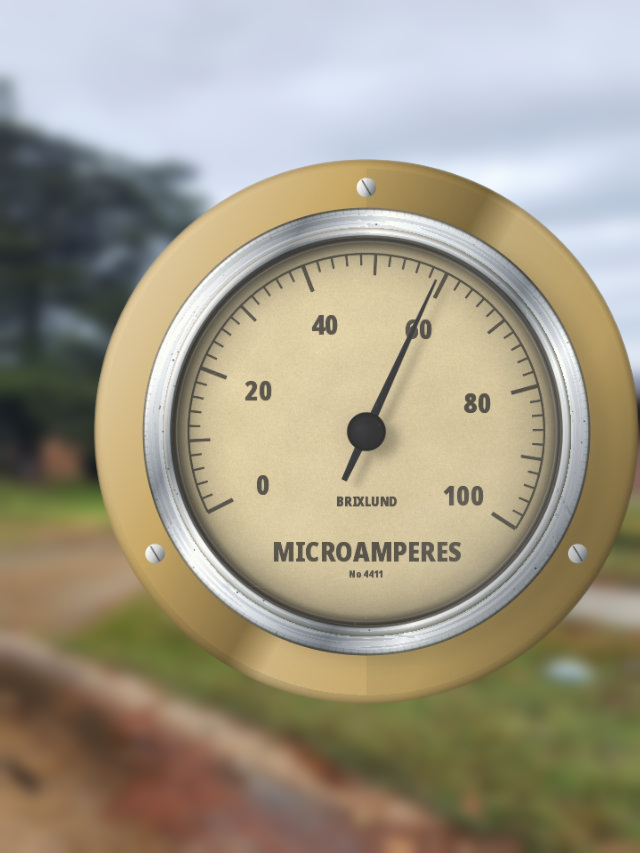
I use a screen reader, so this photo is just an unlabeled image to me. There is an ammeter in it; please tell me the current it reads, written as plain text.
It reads 59 µA
